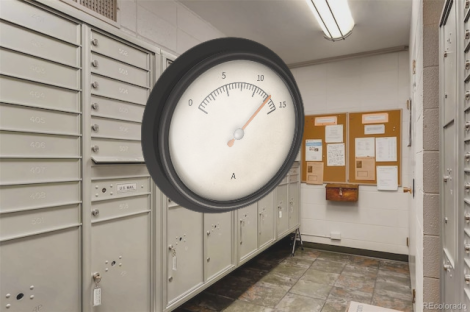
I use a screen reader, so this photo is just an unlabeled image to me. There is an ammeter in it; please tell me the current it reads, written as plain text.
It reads 12.5 A
